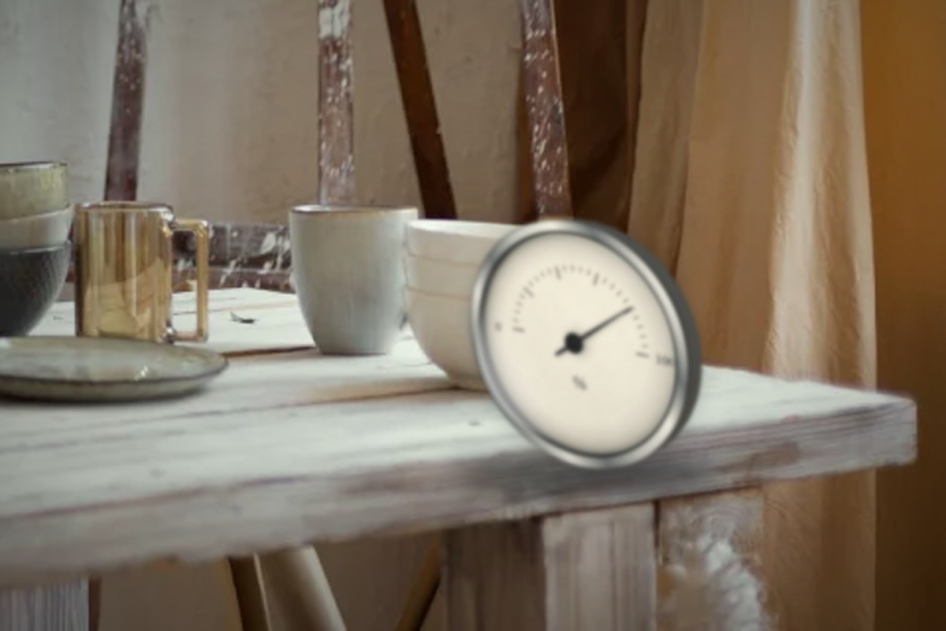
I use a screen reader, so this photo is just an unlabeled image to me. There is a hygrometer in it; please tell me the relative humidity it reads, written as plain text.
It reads 80 %
